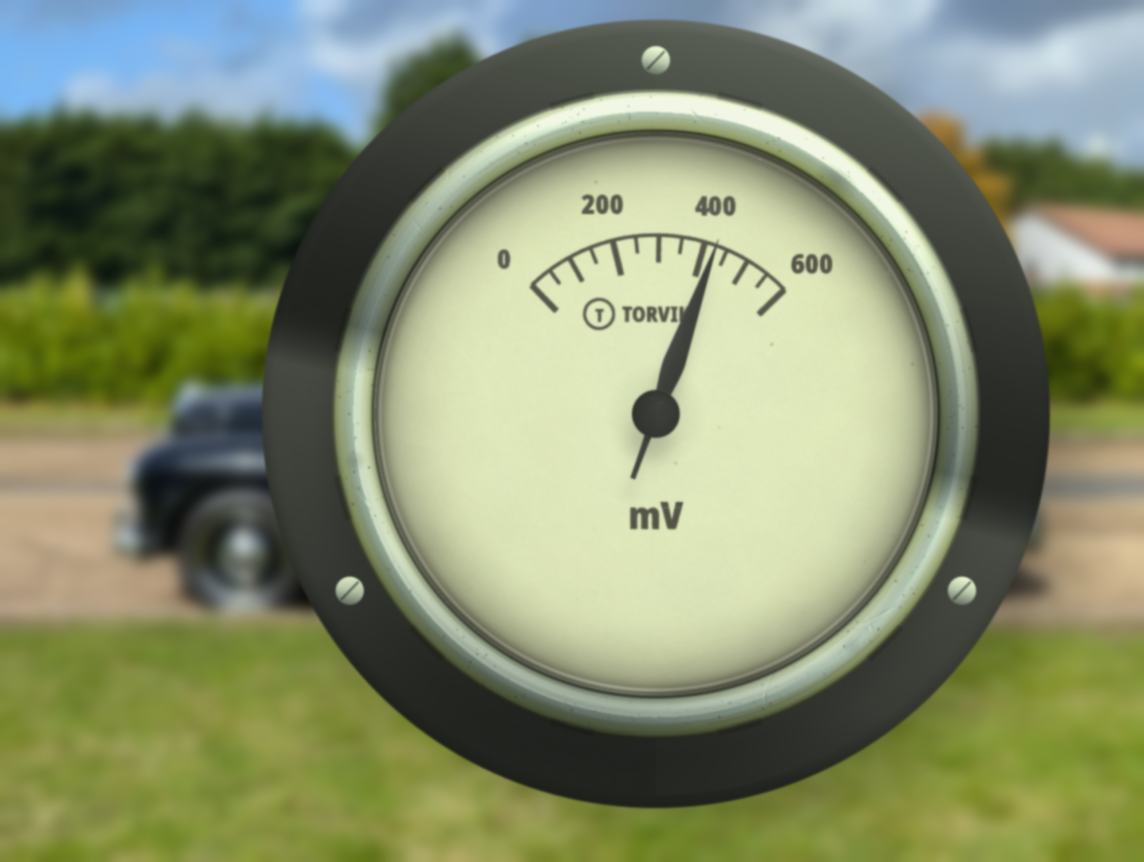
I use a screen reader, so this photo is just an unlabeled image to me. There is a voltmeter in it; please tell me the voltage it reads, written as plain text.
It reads 425 mV
